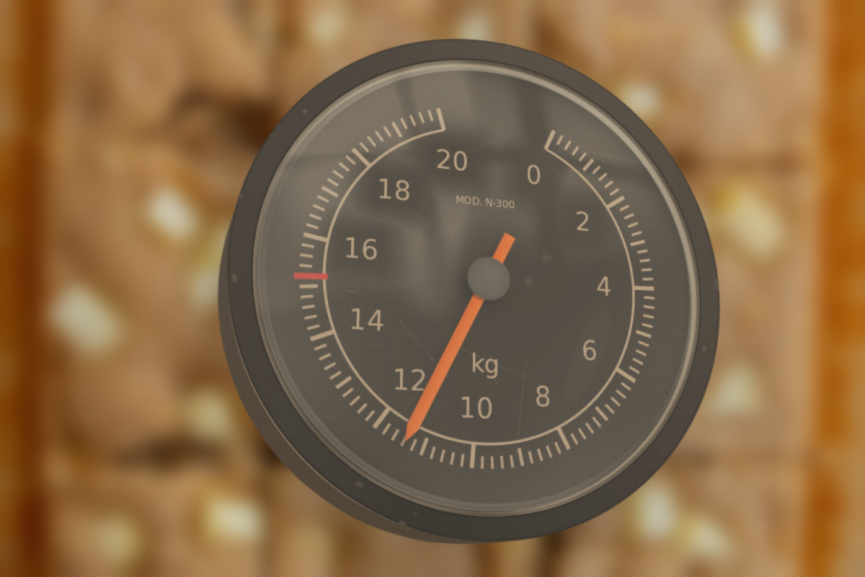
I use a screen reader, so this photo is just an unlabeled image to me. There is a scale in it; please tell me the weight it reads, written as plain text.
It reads 11.4 kg
